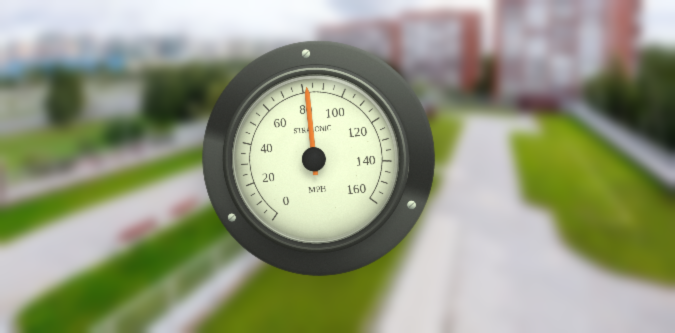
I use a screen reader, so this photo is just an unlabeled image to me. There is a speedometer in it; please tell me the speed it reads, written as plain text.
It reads 82.5 mph
